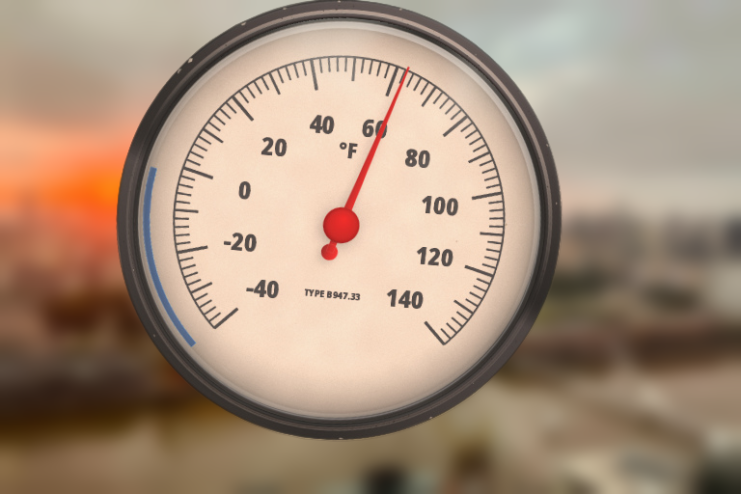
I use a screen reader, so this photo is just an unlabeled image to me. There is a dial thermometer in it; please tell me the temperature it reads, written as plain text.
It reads 62 °F
